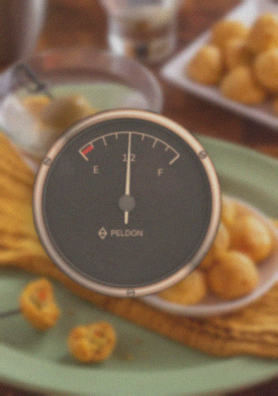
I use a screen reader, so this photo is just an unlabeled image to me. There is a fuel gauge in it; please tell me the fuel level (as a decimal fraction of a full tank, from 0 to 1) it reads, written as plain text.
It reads 0.5
